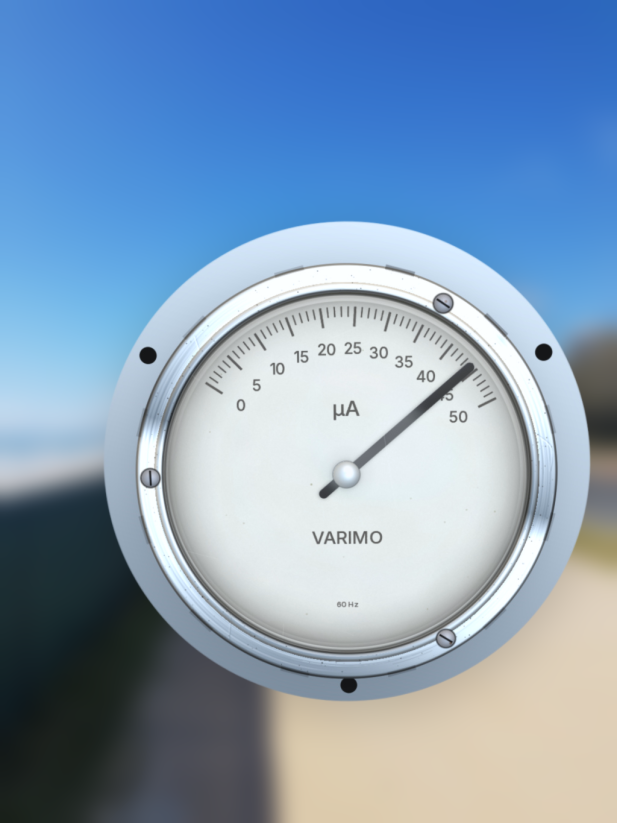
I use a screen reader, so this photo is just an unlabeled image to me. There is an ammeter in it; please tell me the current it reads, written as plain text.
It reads 44 µA
